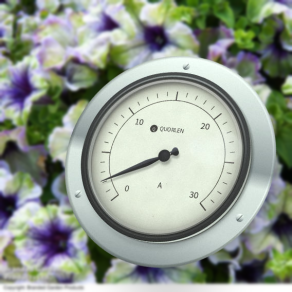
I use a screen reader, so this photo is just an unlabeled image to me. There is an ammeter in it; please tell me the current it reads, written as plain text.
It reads 2 A
